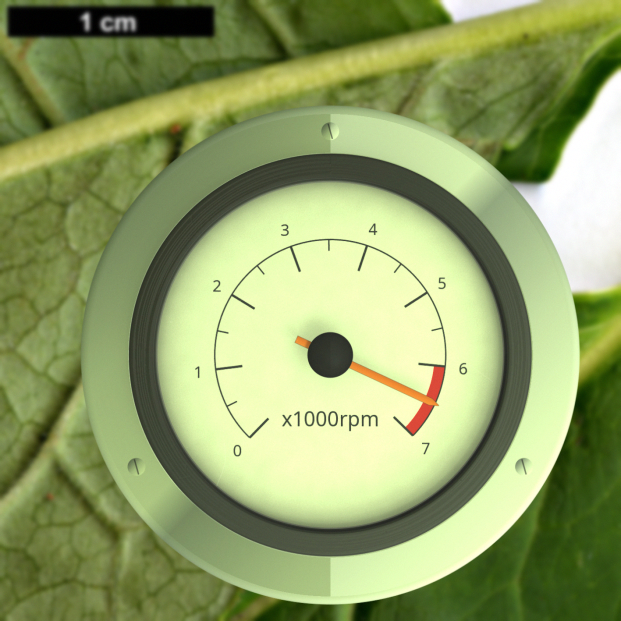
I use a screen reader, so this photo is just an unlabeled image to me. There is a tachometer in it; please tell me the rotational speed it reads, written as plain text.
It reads 6500 rpm
